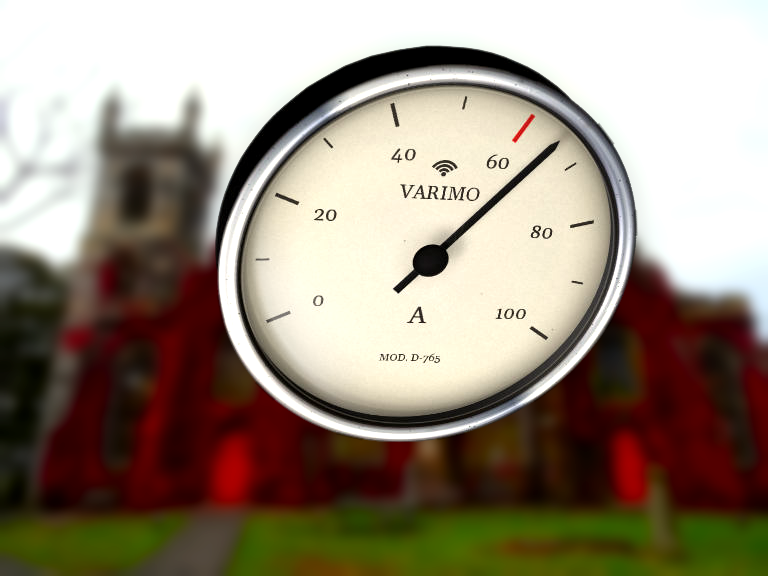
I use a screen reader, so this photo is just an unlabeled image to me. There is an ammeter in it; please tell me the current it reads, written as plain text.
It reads 65 A
